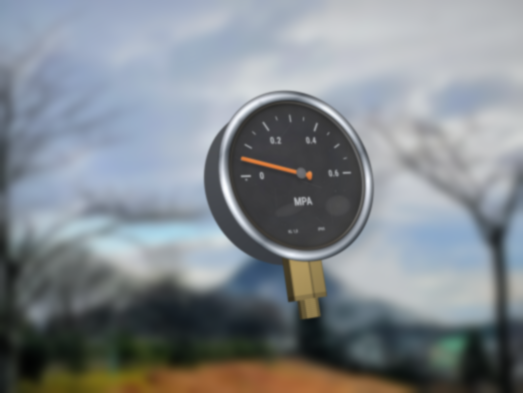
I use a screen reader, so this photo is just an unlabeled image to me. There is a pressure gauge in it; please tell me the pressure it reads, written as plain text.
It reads 0.05 MPa
